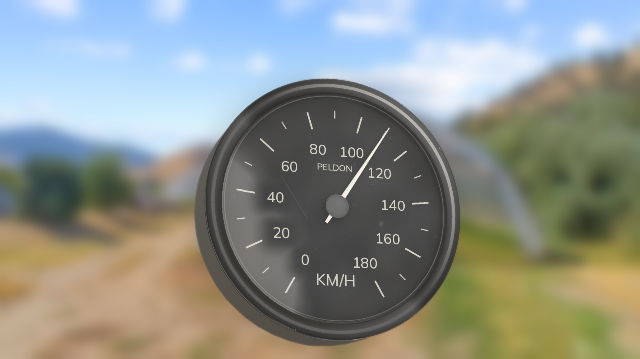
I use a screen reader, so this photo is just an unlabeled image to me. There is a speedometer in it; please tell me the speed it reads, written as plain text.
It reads 110 km/h
